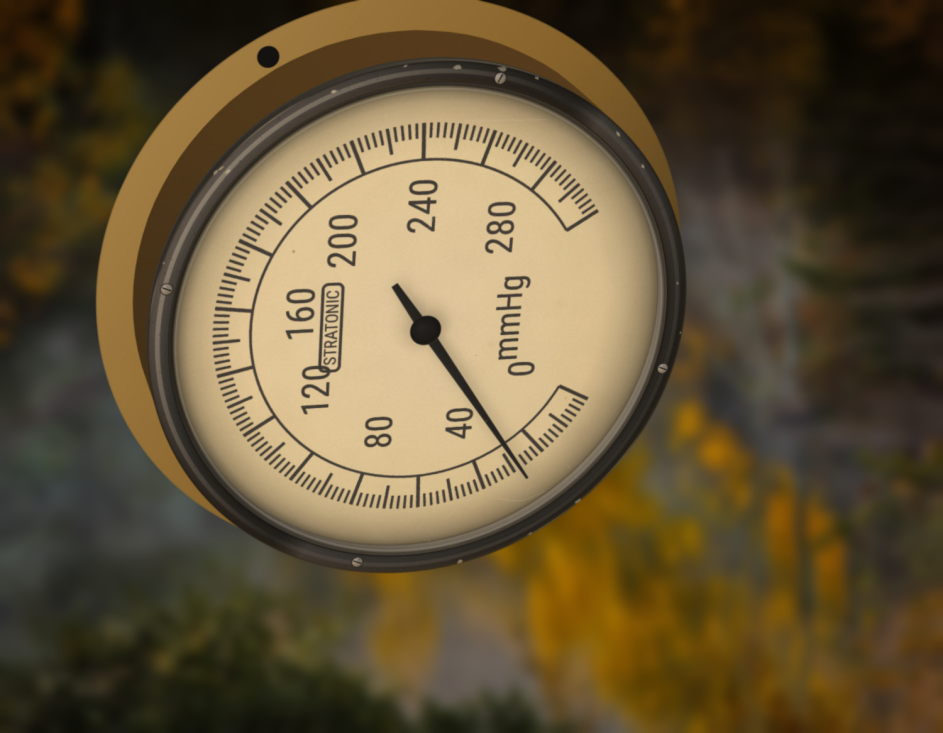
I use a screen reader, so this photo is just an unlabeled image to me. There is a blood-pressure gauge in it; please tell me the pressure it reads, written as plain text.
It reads 28 mmHg
